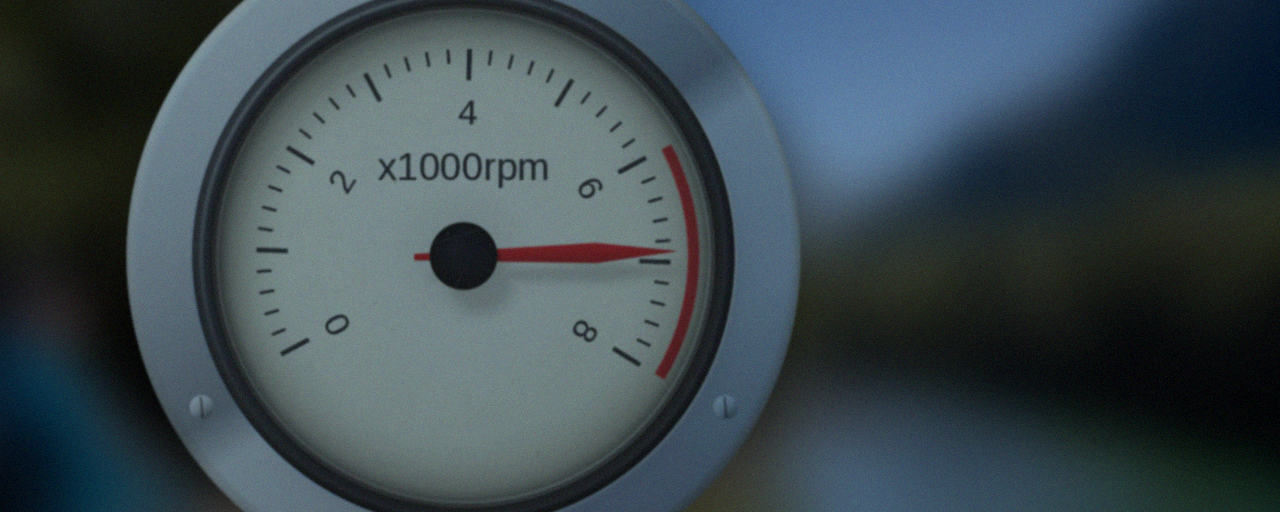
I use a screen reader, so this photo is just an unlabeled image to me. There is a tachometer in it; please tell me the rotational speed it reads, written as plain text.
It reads 6900 rpm
